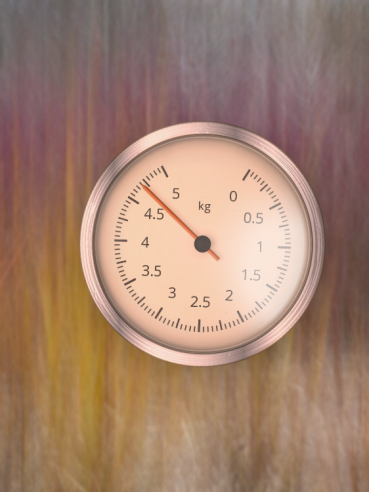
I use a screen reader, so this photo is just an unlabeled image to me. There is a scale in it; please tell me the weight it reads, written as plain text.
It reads 4.7 kg
